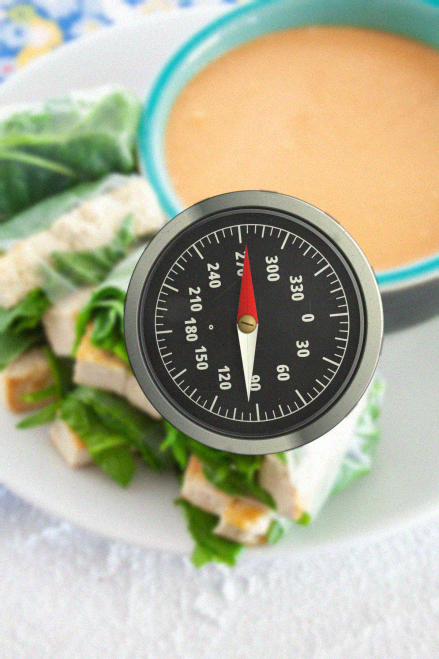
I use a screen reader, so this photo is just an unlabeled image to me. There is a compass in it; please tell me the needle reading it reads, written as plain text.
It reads 275 °
